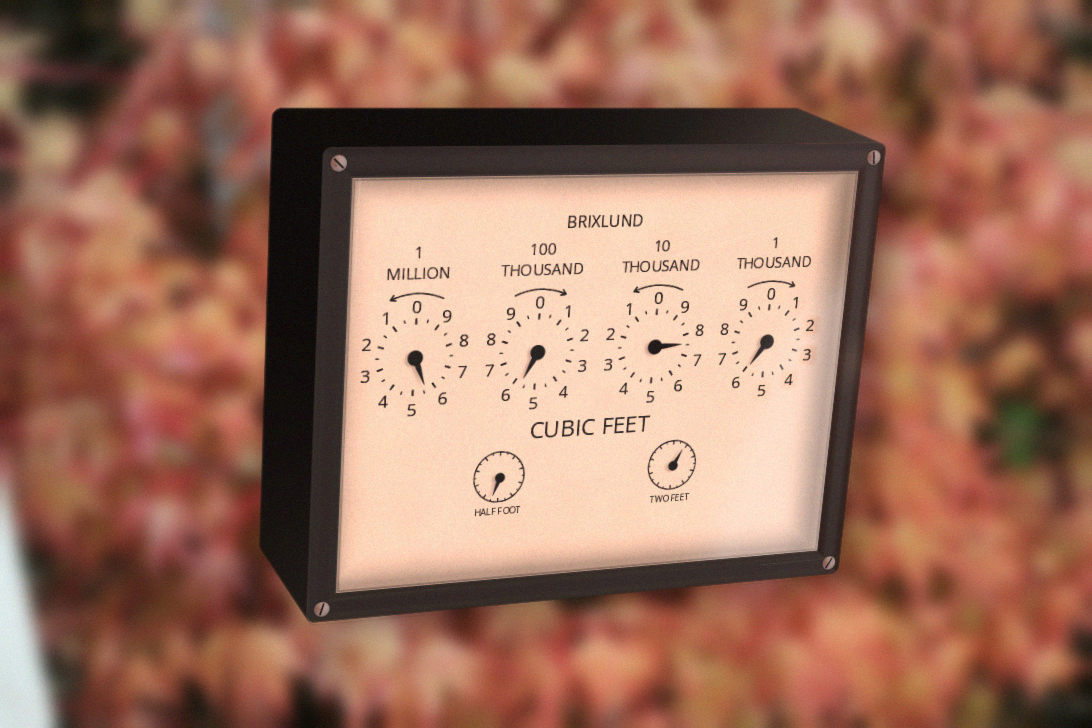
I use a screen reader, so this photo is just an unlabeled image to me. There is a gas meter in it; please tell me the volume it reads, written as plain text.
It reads 557600 ft³
